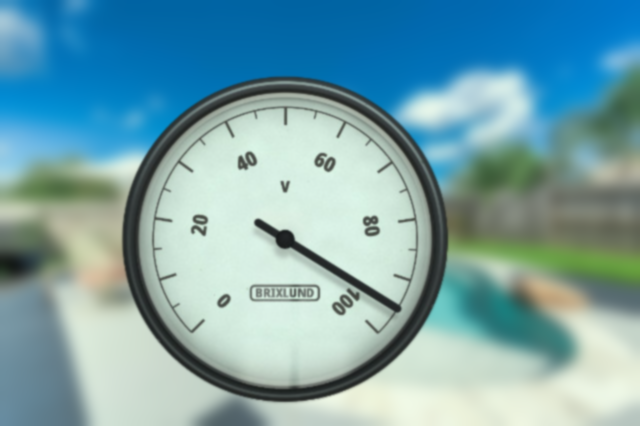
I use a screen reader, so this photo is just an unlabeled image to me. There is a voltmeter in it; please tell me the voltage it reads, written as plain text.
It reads 95 V
